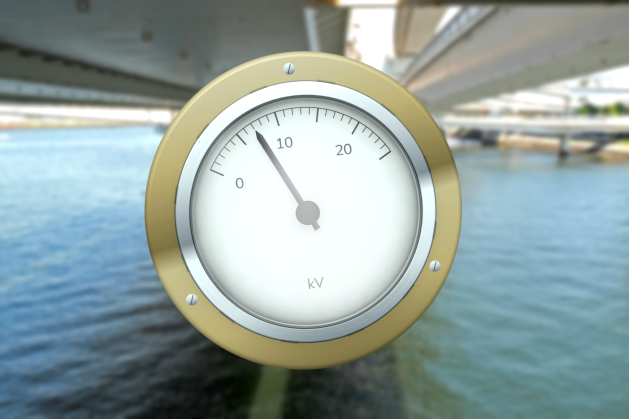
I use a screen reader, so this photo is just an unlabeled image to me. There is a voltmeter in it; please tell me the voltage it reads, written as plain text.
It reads 7 kV
